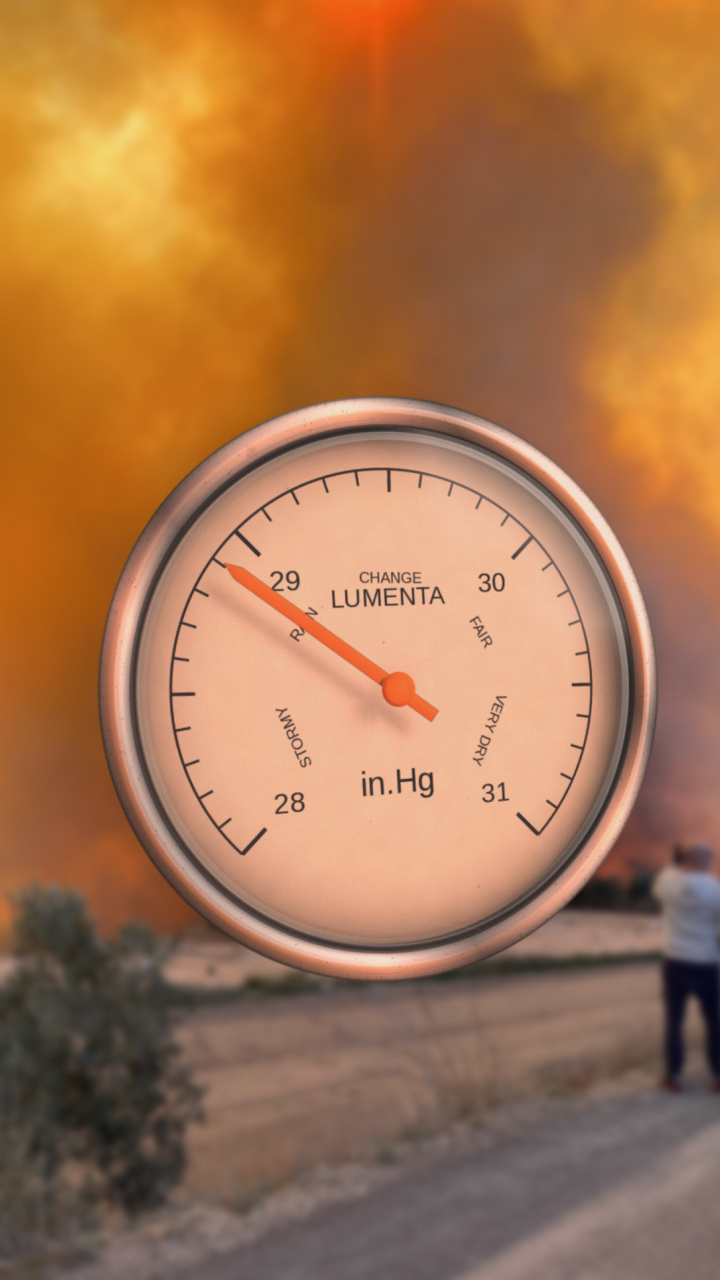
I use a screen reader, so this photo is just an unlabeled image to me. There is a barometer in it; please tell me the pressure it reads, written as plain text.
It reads 28.9 inHg
